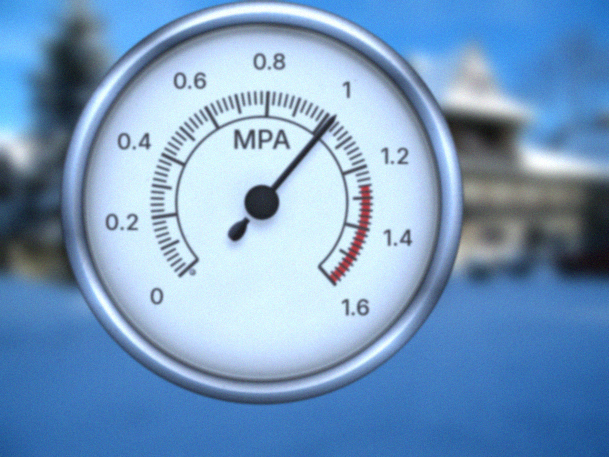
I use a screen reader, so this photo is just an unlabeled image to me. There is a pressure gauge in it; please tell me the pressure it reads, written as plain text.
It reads 1.02 MPa
